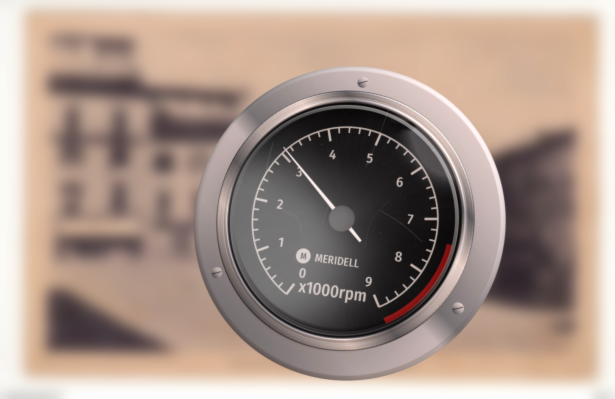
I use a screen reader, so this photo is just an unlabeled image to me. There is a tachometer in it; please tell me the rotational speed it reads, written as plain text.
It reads 3100 rpm
